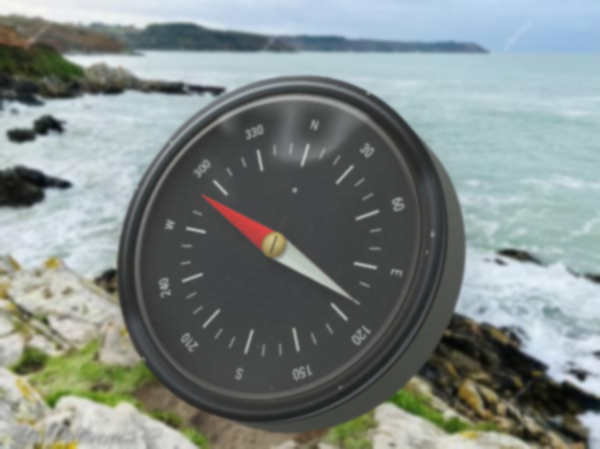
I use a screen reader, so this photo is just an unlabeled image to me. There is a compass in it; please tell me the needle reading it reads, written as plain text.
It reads 290 °
